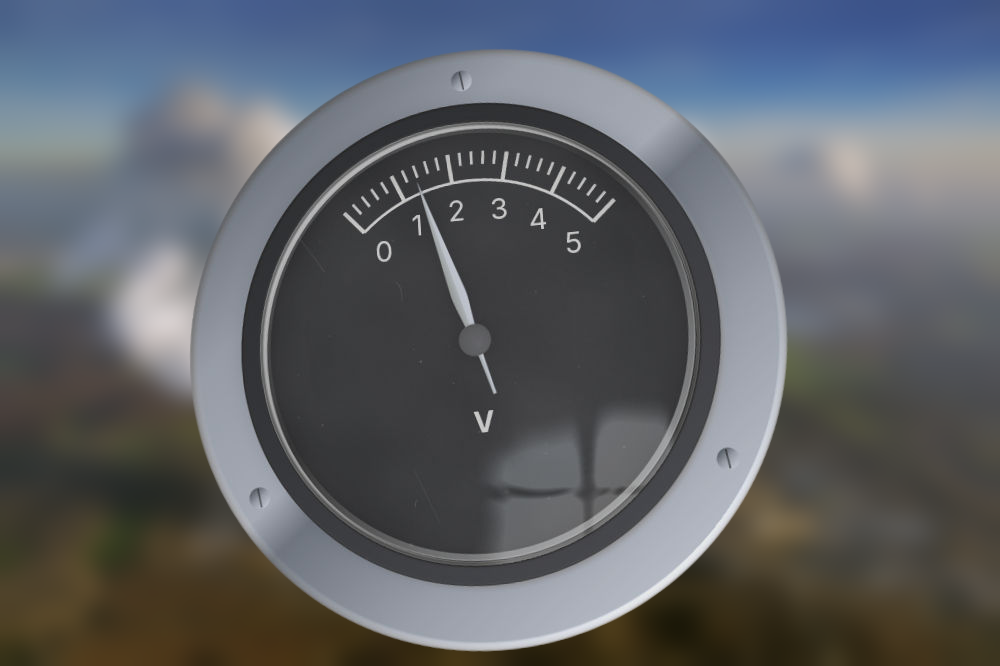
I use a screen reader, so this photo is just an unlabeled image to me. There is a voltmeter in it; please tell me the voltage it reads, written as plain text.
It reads 1.4 V
